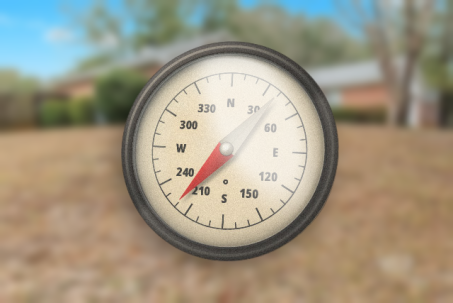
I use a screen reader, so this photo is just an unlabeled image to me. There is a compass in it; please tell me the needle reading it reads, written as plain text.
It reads 220 °
